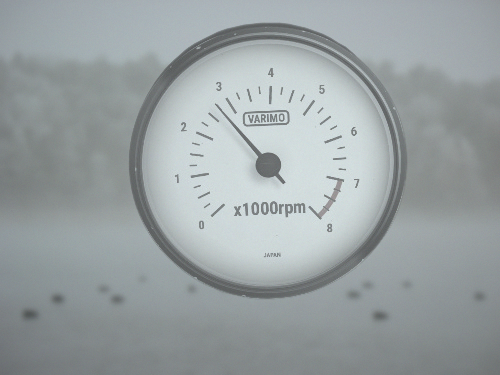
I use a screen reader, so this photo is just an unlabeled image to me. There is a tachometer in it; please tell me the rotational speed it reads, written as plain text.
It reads 2750 rpm
